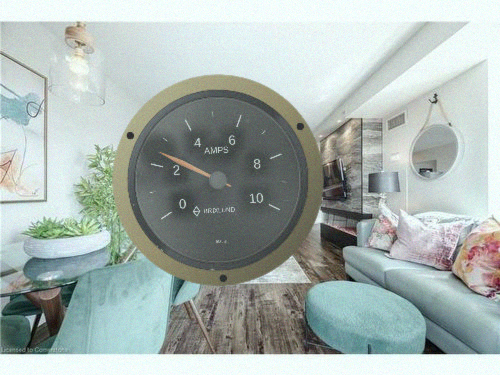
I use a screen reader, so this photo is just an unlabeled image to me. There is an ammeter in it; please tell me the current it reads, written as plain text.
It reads 2.5 A
